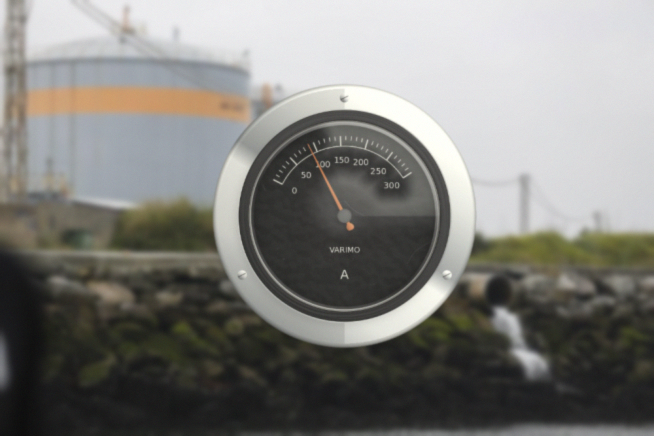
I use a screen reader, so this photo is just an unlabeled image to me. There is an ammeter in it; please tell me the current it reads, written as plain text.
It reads 90 A
